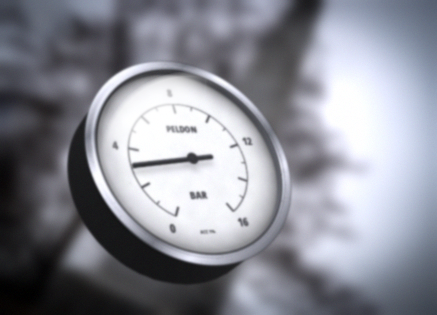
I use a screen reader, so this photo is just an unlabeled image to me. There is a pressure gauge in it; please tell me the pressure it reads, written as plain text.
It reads 3 bar
